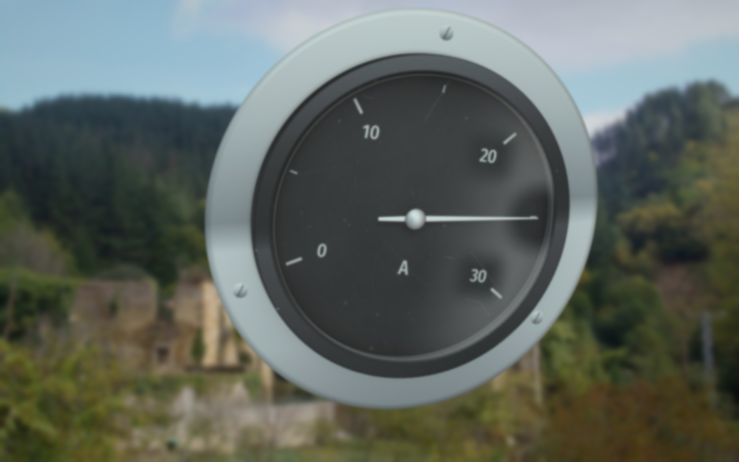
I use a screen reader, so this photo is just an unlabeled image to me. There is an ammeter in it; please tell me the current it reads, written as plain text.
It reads 25 A
